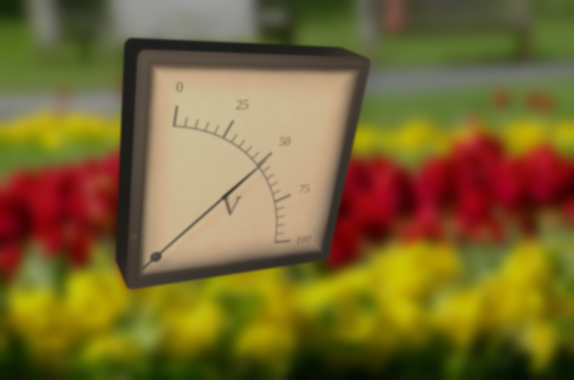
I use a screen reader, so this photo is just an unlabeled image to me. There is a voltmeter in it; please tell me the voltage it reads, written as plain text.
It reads 50 V
